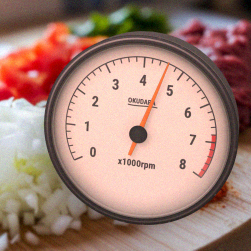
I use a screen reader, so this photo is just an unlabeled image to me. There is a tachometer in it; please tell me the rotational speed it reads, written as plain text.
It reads 4600 rpm
